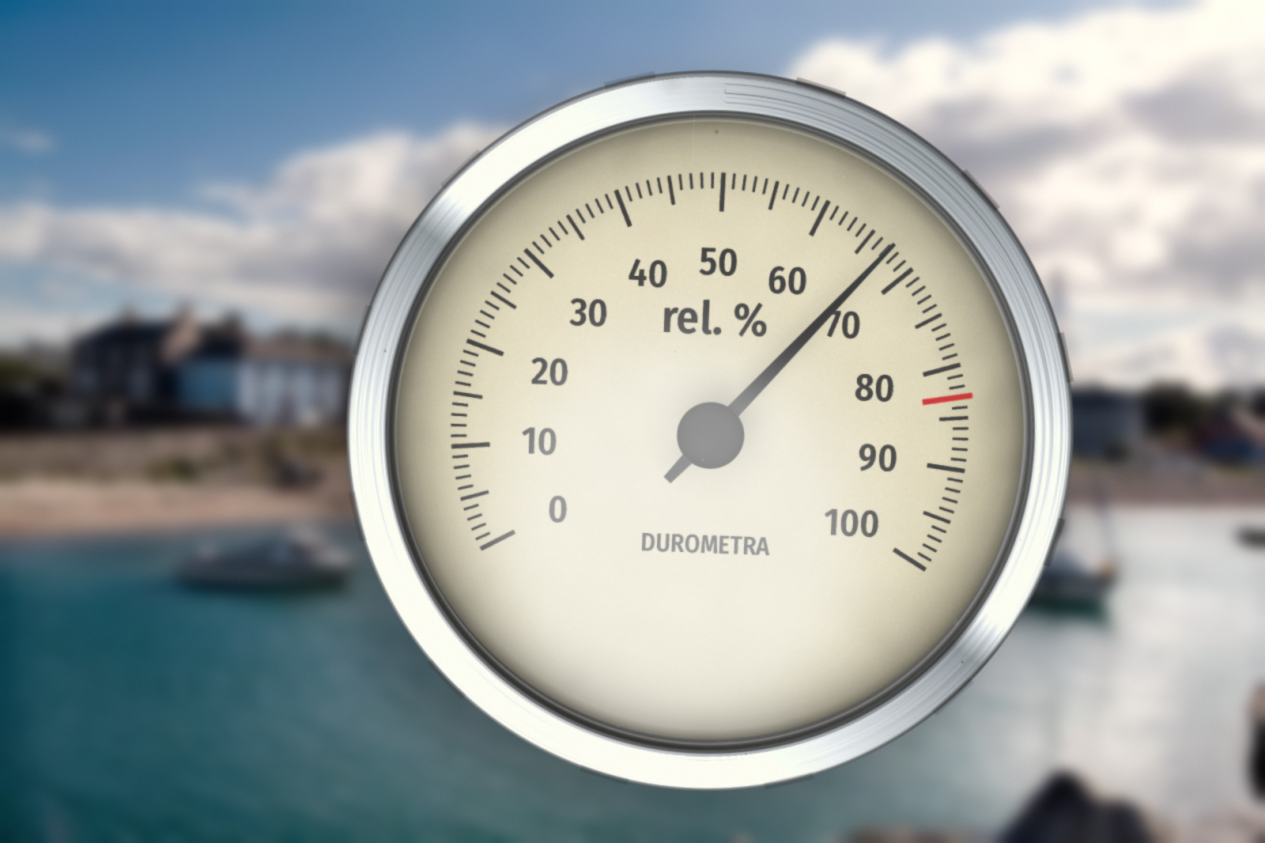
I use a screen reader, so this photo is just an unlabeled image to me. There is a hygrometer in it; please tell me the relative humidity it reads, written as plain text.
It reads 67 %
